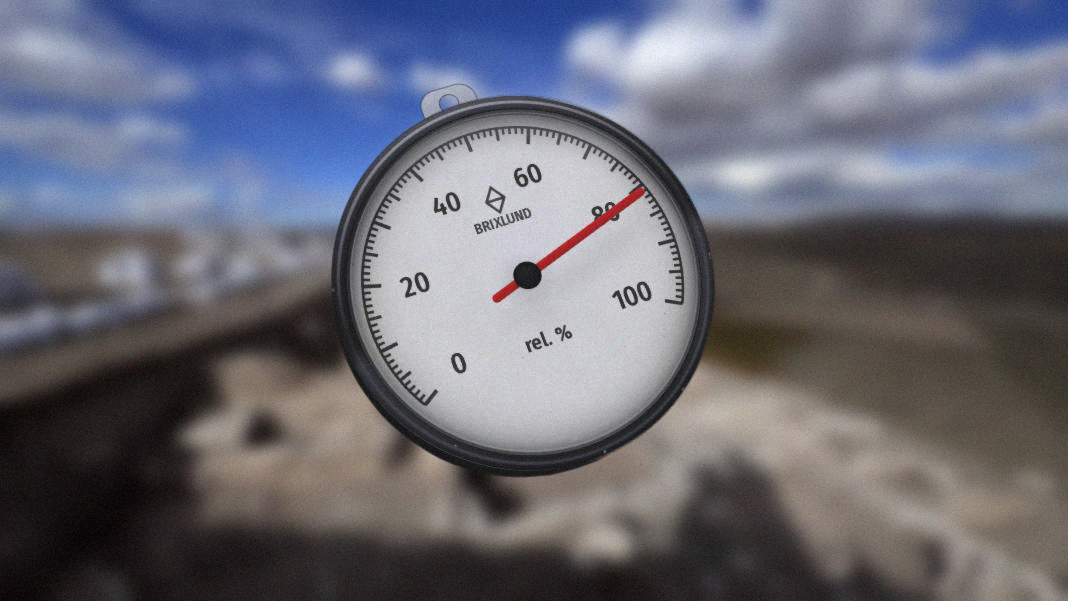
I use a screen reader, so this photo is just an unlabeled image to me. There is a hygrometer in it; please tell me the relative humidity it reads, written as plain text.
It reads 81 %
